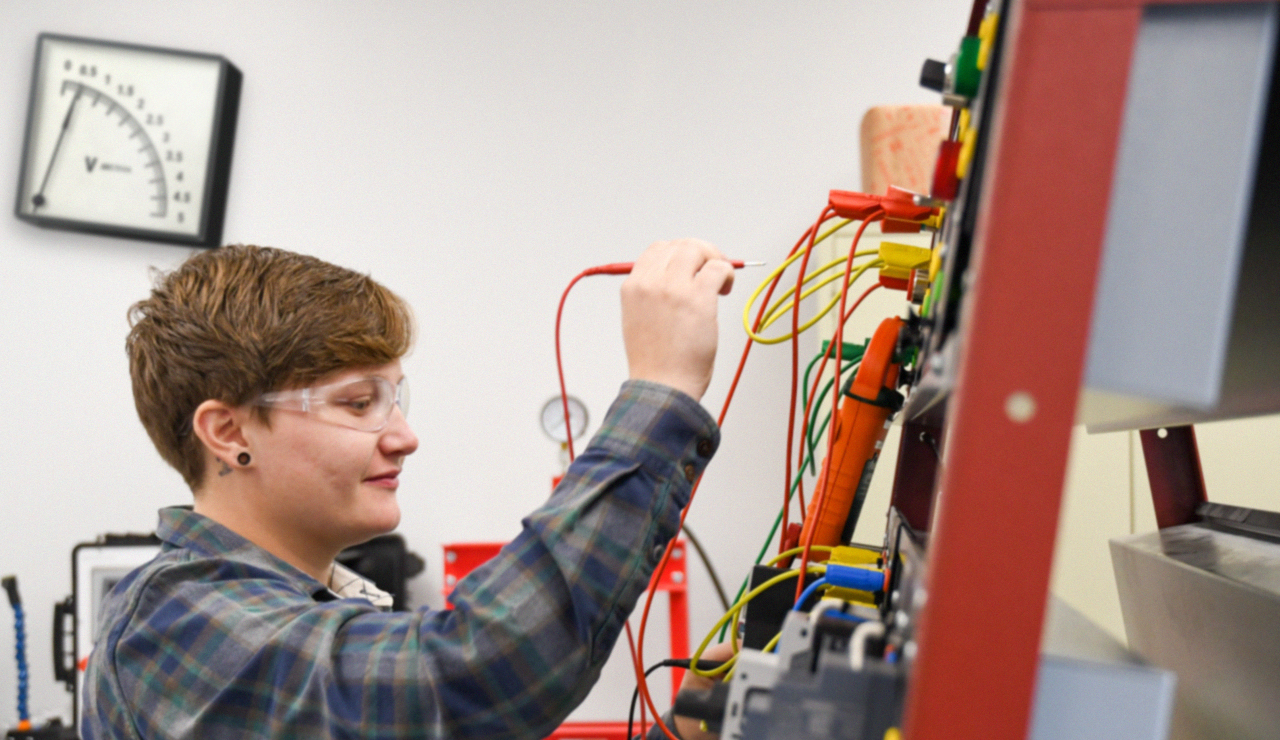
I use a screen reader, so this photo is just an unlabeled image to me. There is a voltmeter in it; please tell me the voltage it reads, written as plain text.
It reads 0.5 V
